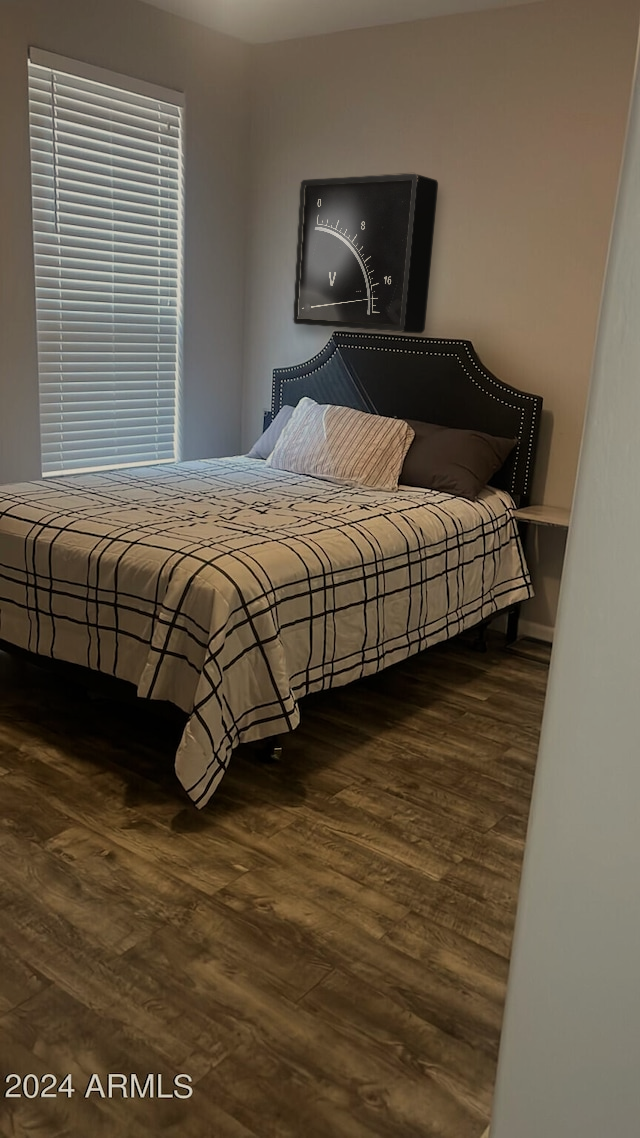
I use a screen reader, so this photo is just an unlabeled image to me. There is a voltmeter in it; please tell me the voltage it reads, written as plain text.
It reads 18 V
